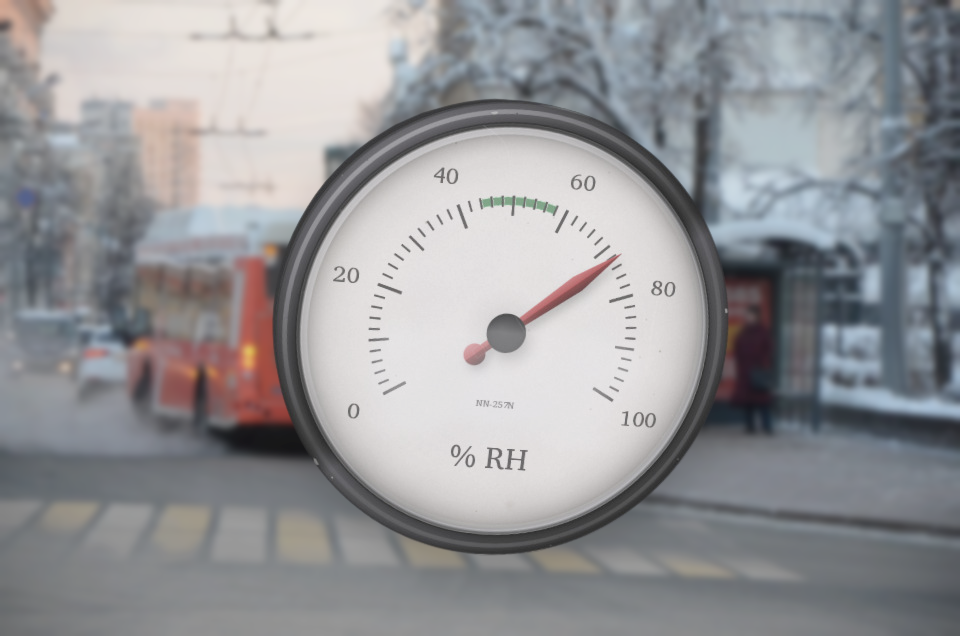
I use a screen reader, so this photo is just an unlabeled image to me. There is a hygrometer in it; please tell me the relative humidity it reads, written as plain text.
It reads 72 %
